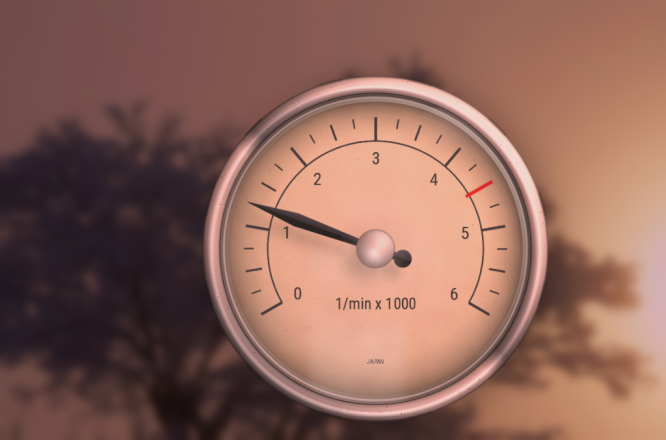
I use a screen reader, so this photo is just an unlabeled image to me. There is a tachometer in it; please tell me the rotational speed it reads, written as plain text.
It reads 1250 rpm
